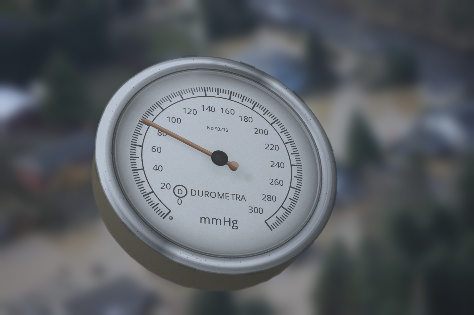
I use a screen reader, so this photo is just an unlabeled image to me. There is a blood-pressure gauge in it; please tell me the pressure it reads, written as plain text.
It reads 80 mmHg
